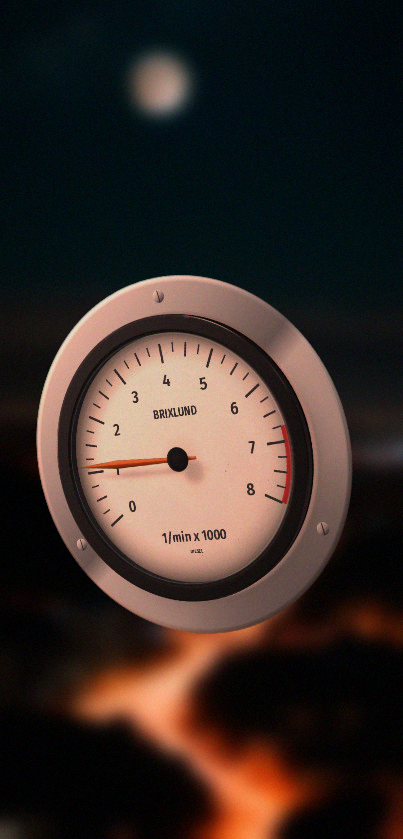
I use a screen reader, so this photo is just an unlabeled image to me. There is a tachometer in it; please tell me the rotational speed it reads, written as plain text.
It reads 1125 rpm
